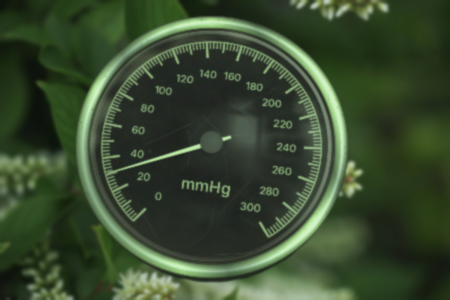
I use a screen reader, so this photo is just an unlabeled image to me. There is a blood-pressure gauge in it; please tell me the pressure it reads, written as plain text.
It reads 30 mmHg
